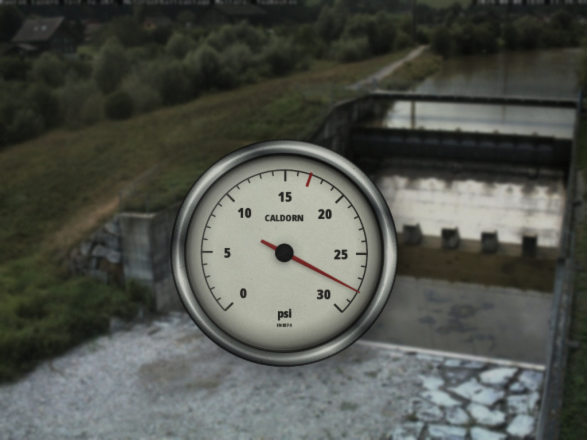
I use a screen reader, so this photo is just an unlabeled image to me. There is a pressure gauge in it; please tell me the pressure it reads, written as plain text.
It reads 28 psi
